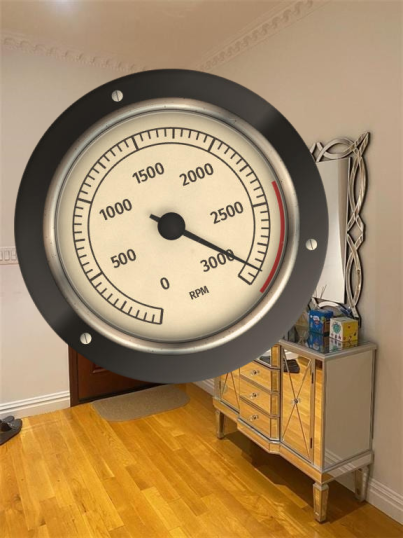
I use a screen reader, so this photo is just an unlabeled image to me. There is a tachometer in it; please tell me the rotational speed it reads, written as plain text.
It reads 2900 rpm
